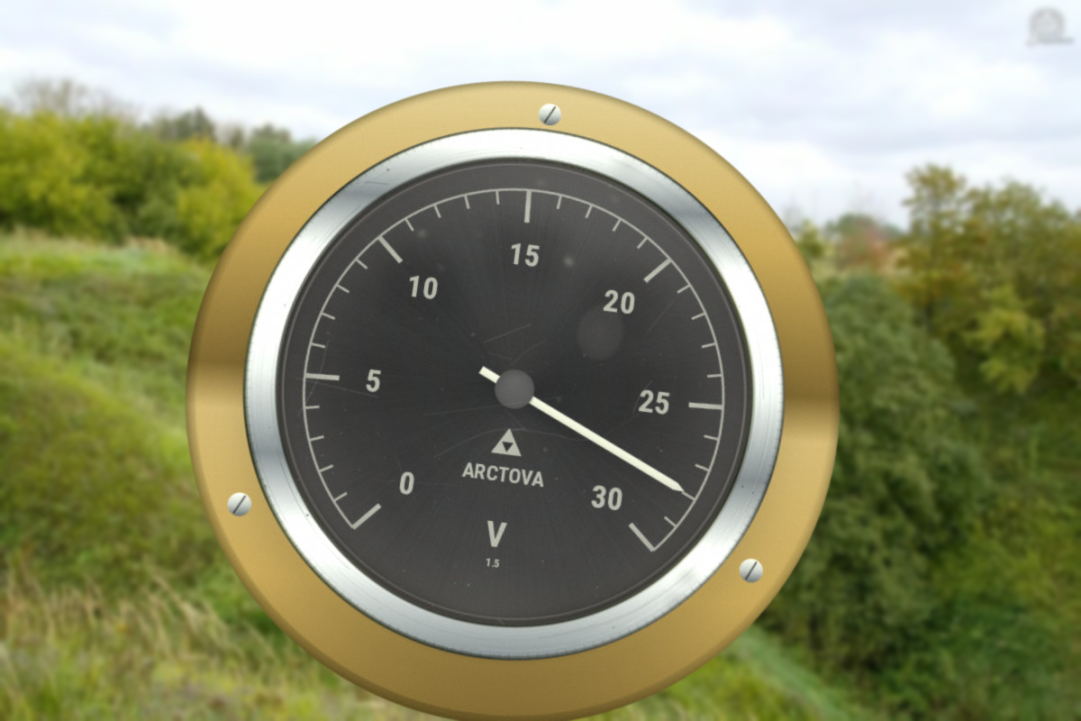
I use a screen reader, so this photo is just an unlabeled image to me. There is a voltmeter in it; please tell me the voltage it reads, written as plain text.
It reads 28 V
